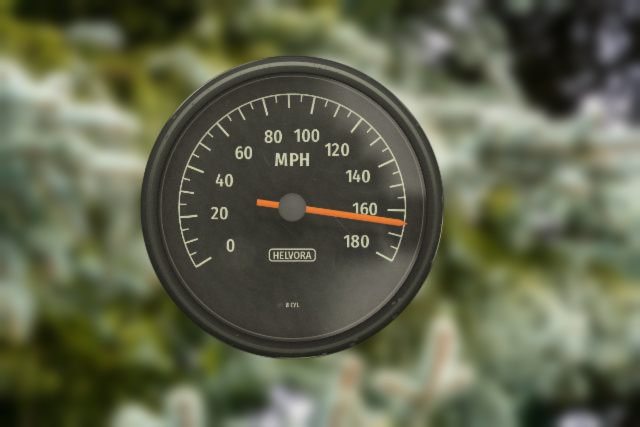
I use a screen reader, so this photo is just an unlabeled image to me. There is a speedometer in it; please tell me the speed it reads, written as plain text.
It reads 165 mph
